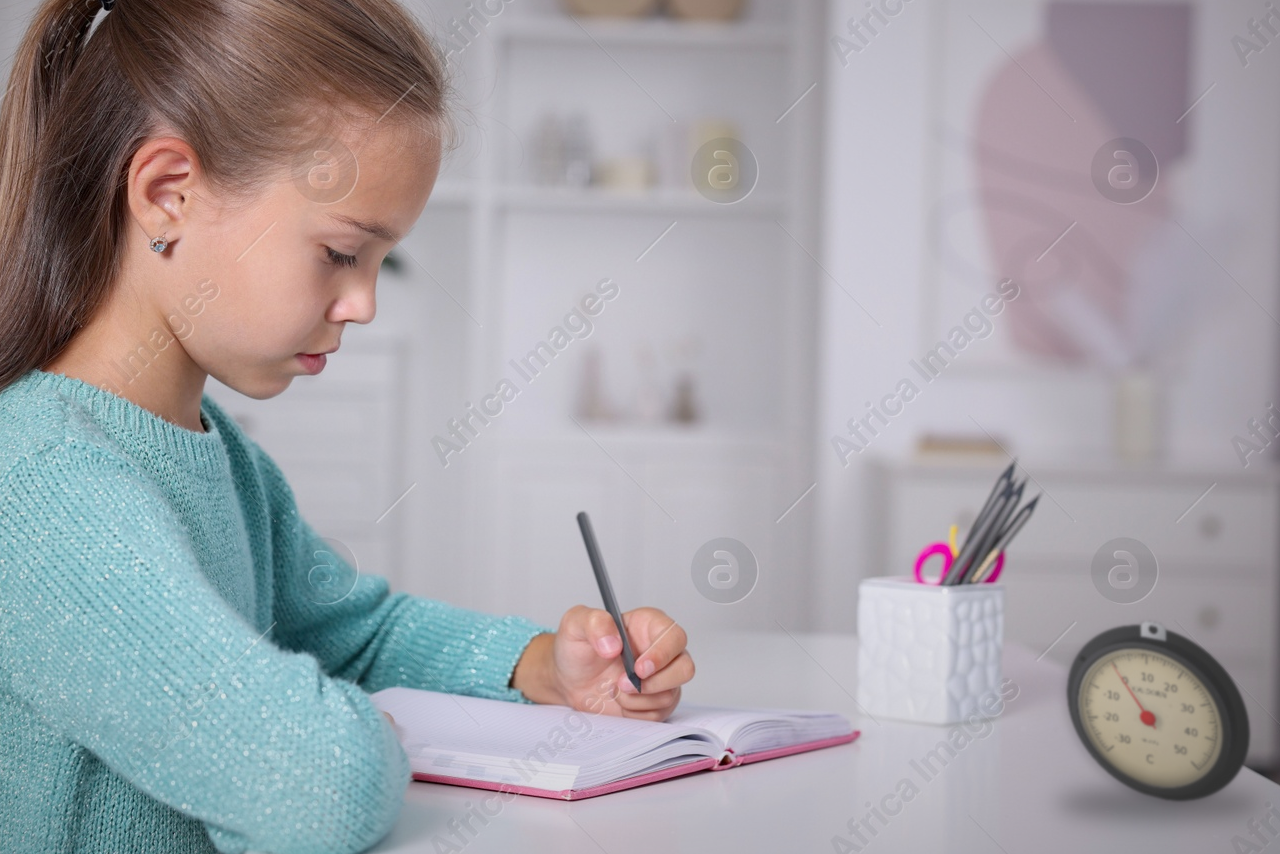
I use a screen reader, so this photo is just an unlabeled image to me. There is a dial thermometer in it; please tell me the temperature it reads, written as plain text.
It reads 0 °C
